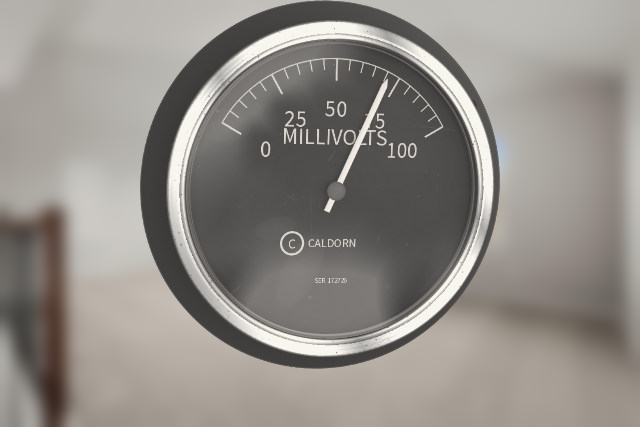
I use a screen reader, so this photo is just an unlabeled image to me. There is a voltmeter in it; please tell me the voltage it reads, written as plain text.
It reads 70 mV
